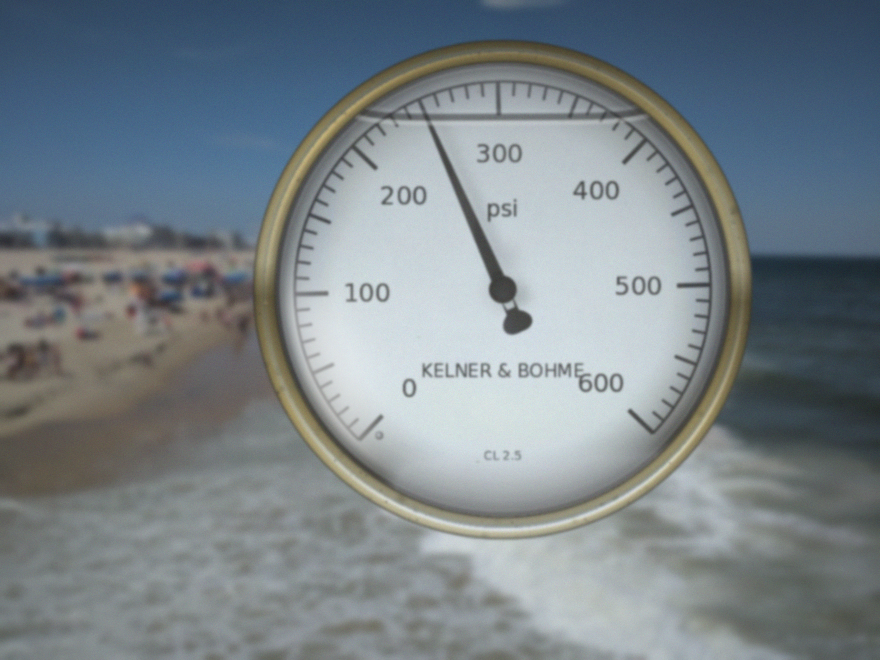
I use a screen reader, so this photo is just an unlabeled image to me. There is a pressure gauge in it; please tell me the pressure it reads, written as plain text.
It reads 250 psi
